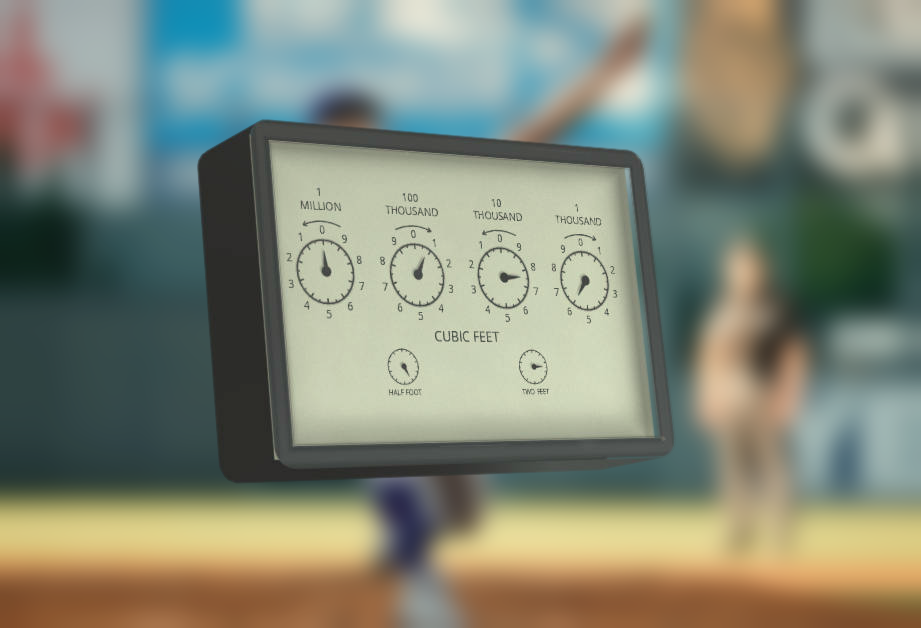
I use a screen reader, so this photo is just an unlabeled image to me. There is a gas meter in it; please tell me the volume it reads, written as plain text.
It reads 7600 ft³
